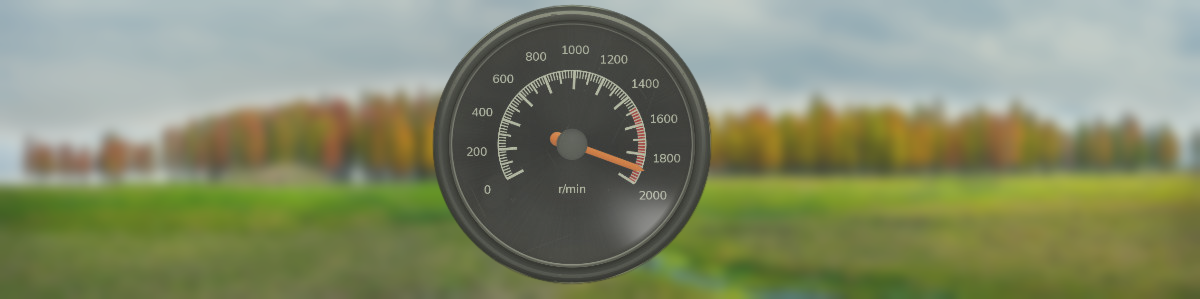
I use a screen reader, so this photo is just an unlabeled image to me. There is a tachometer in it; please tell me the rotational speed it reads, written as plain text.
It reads 1900 rpm
